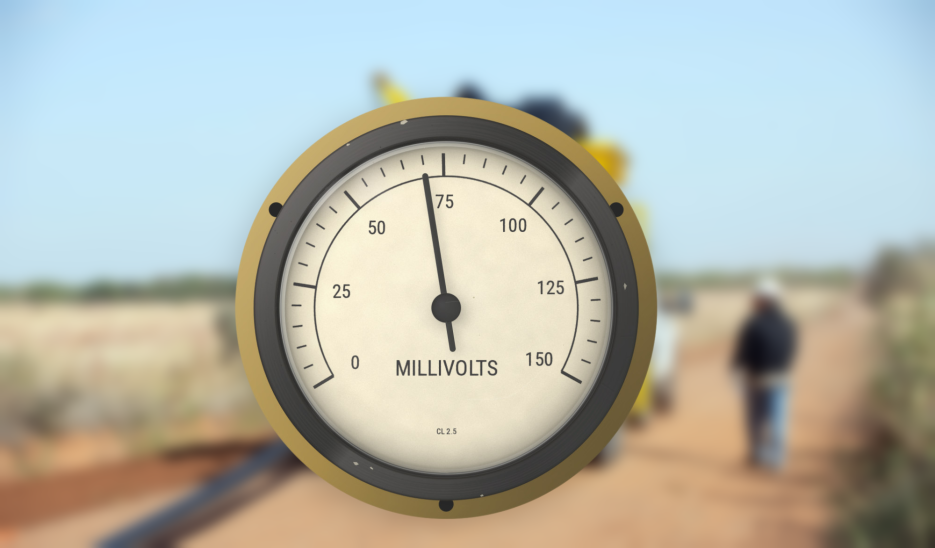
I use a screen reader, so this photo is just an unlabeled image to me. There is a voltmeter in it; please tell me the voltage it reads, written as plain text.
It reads 70 mV
